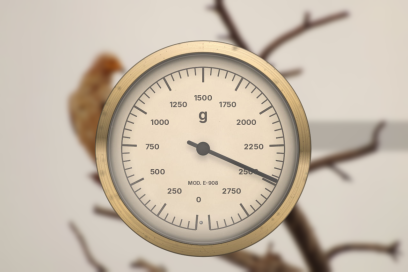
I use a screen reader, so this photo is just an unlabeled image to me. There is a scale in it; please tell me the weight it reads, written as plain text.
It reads 2475 g
